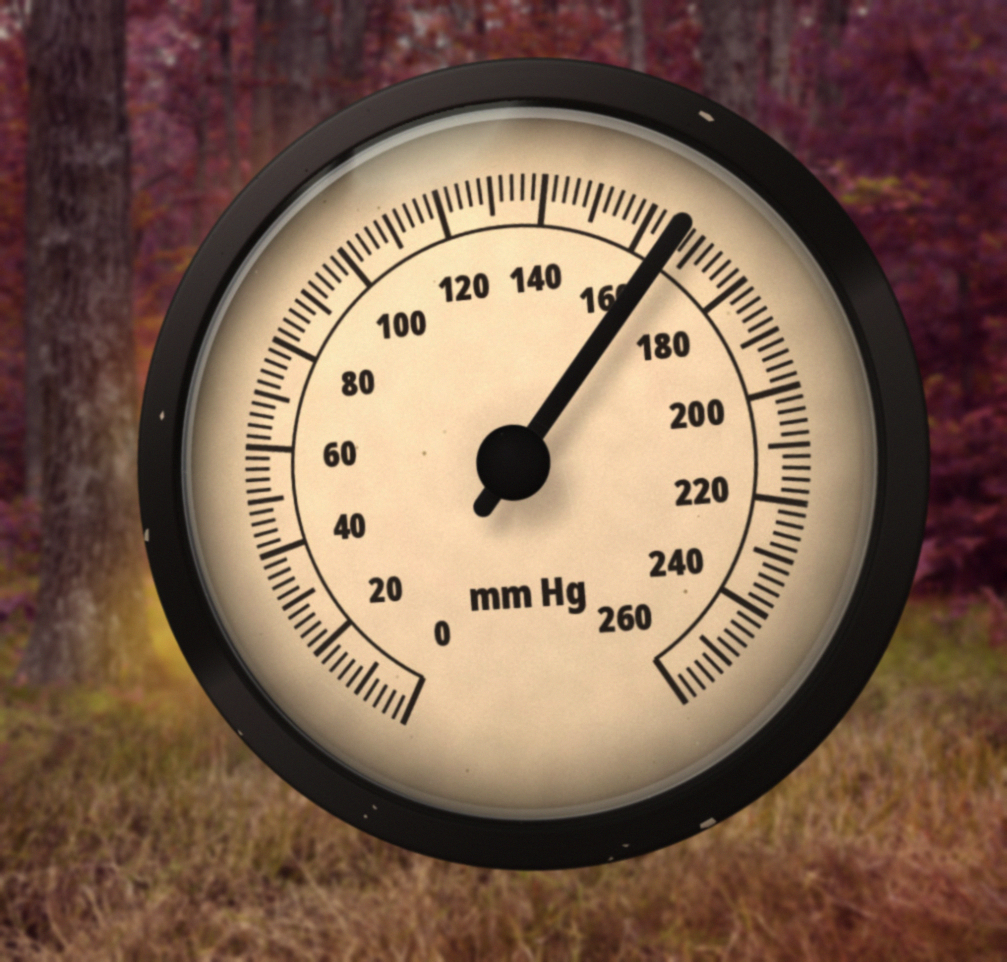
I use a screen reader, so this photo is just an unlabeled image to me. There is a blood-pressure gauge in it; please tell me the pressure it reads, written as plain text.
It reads 166 mmHg
